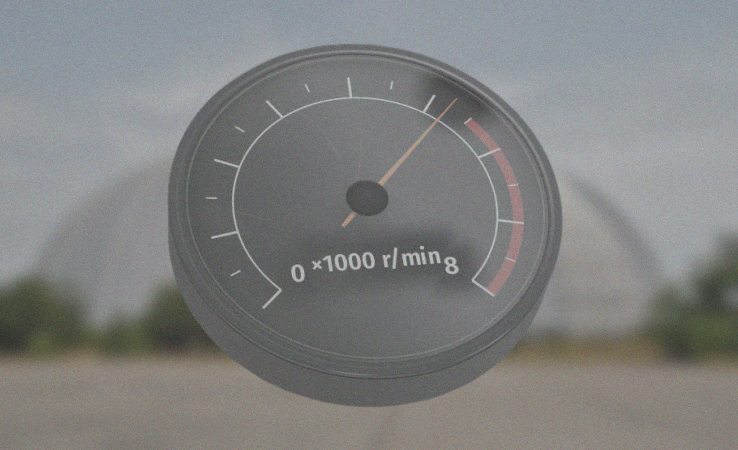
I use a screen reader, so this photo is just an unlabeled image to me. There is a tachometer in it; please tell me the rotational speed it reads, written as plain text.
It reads 5250 rpm
